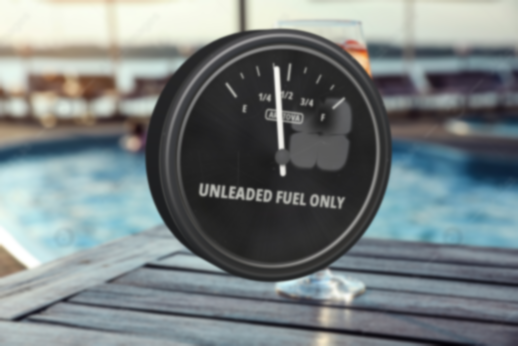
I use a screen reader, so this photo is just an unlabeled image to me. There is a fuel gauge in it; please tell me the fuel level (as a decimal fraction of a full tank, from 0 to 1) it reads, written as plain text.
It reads 0.375
